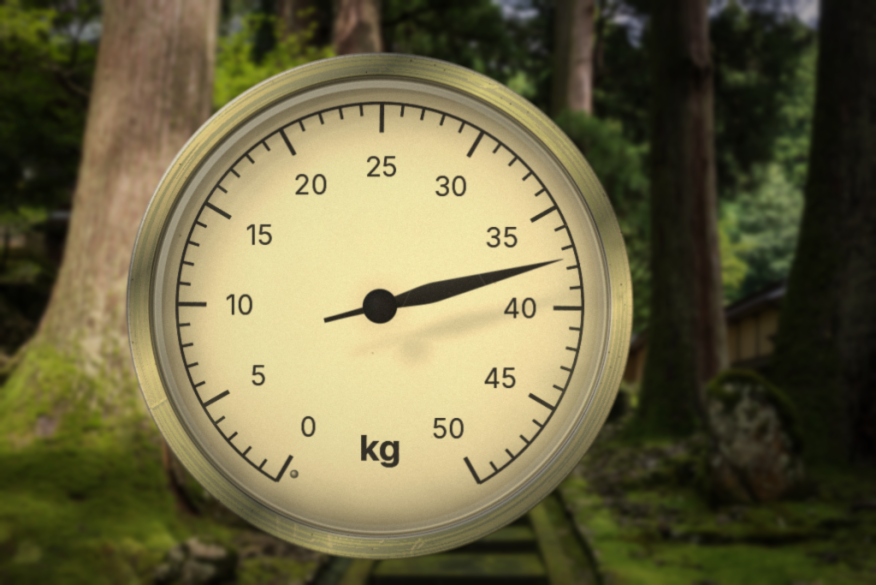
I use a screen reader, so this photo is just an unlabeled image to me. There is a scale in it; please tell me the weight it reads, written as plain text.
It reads 37.5 kg
